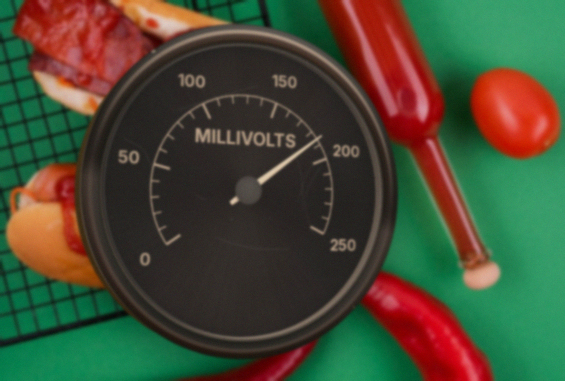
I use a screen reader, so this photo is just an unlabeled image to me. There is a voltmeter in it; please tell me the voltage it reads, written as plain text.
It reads 185 mV
